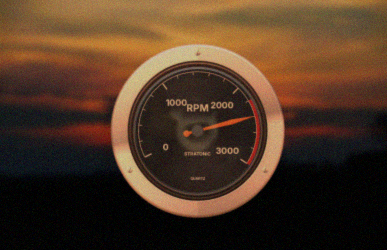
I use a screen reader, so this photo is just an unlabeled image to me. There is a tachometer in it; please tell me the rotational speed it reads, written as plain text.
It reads 2400 rpm
